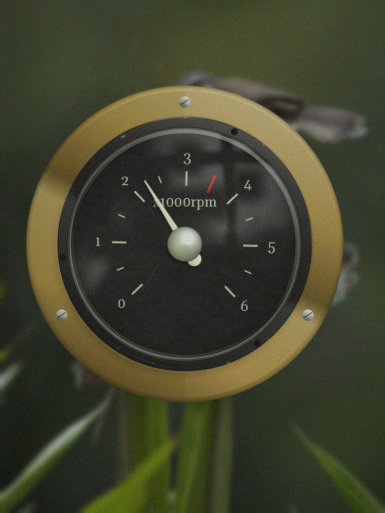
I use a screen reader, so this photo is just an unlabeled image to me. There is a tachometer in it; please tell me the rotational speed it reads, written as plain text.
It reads 2250 rpm
